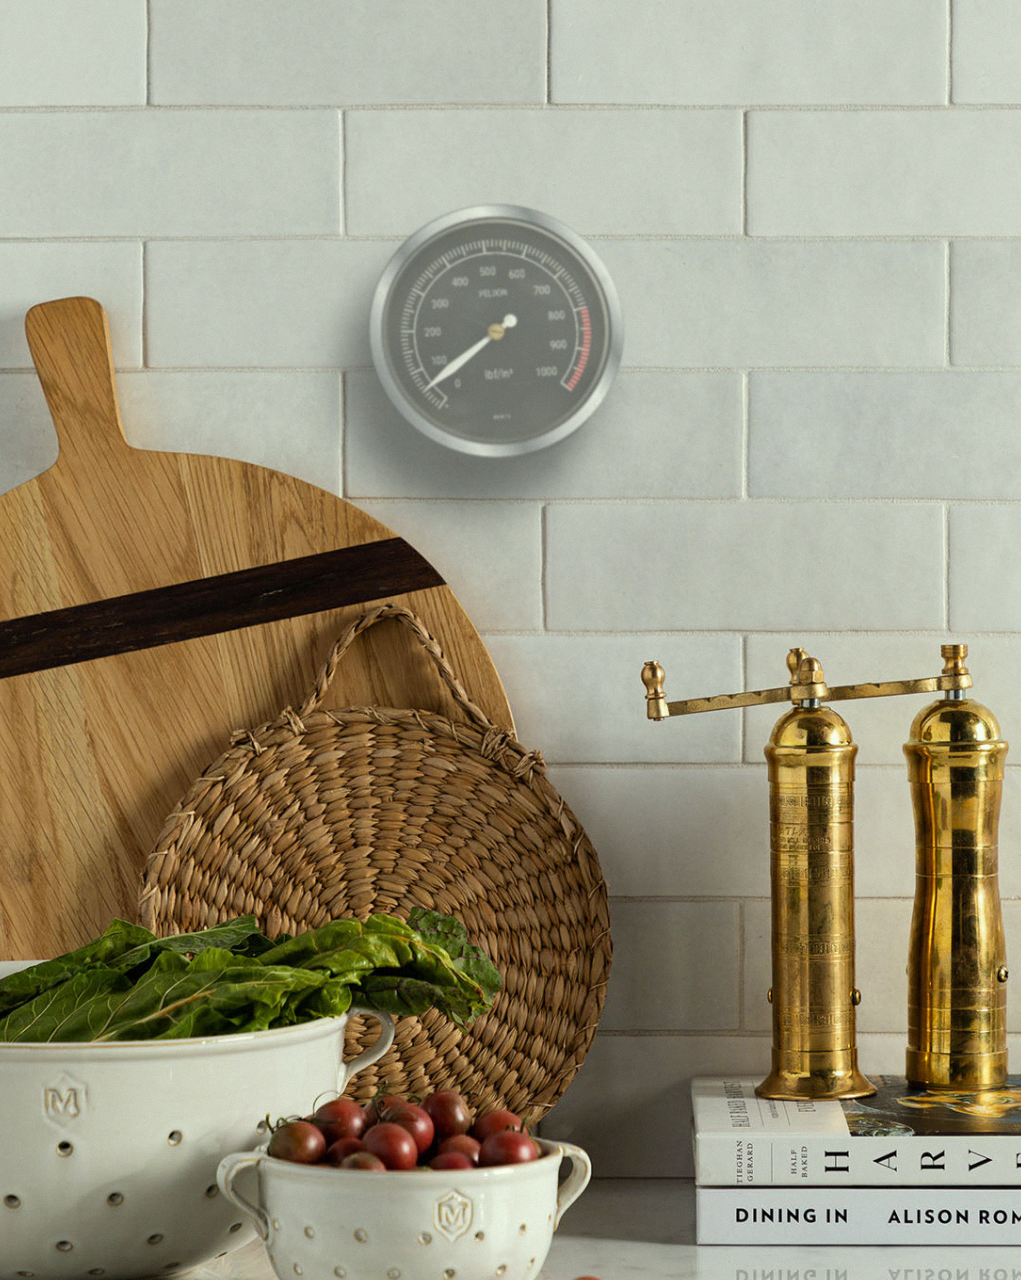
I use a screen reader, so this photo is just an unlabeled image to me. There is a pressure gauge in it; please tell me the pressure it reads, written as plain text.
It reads 50 psi
